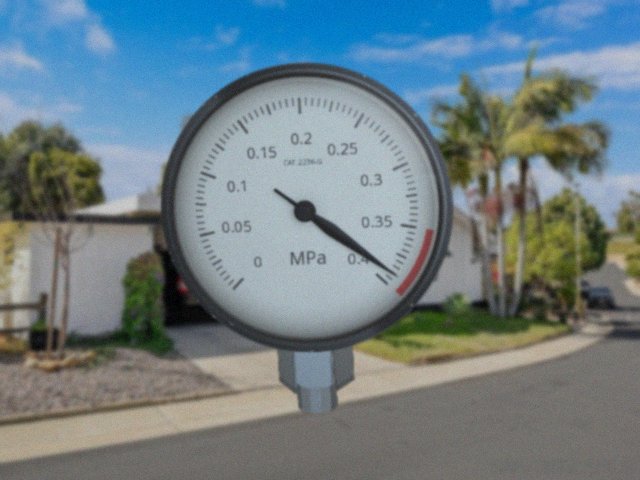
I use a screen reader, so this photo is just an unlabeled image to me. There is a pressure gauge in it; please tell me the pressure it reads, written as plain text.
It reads 0.39 MPa
